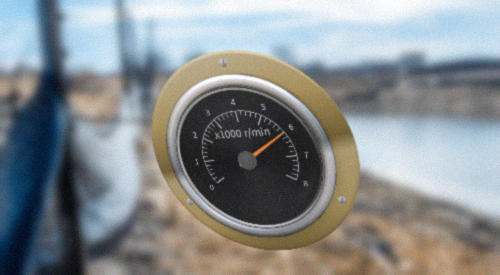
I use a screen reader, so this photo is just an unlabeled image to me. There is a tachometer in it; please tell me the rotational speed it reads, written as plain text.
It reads 6000 rpm
